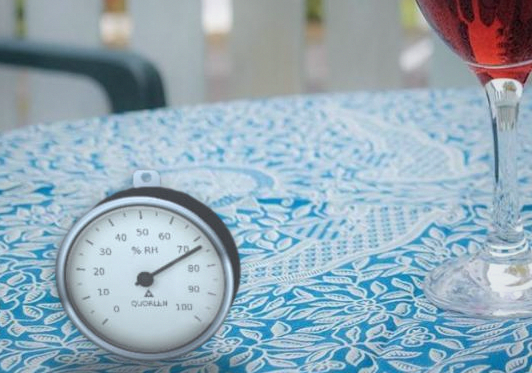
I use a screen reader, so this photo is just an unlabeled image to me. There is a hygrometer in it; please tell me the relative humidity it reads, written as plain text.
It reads 72.5 %
